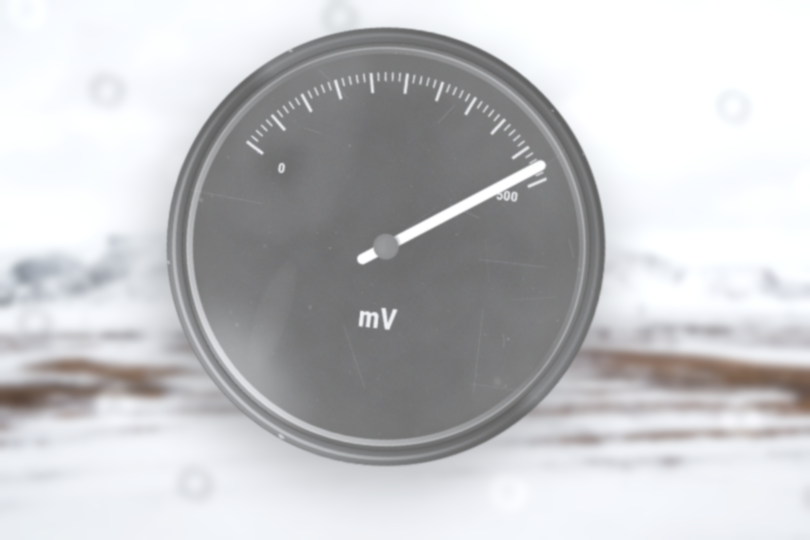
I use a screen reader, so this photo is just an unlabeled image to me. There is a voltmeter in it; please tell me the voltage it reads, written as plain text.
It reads 480 mV
